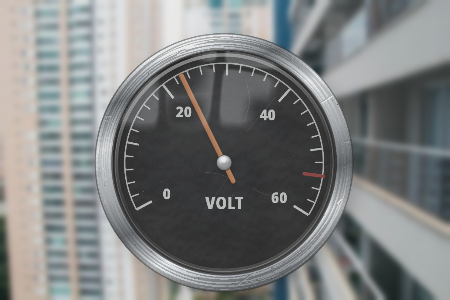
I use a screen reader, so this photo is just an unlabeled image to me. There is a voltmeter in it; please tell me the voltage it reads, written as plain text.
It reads 23 V
